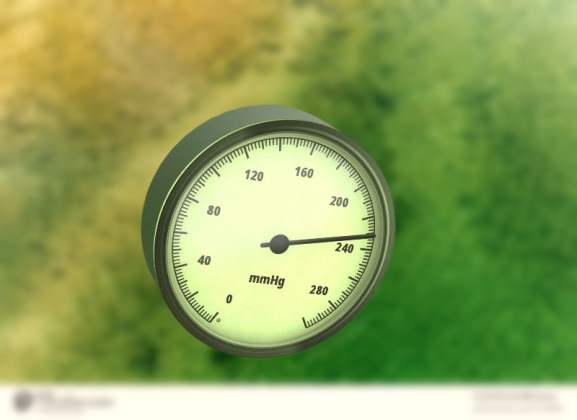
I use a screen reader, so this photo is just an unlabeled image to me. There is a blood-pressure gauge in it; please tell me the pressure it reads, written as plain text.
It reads 230 mmHg
